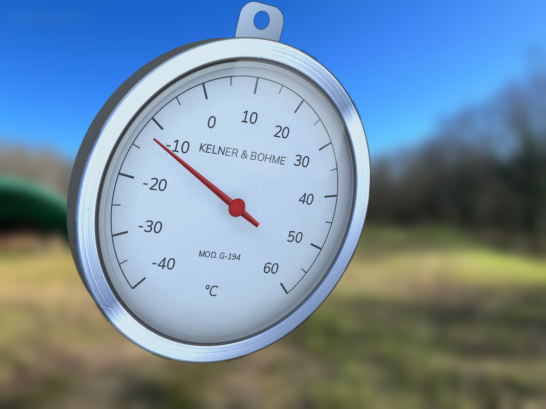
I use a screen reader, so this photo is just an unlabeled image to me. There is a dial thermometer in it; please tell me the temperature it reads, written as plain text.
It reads -12.5 °C
